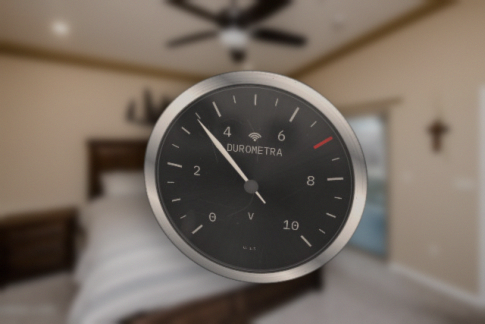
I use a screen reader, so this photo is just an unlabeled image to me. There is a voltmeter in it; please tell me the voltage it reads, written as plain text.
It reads 3.5 V
